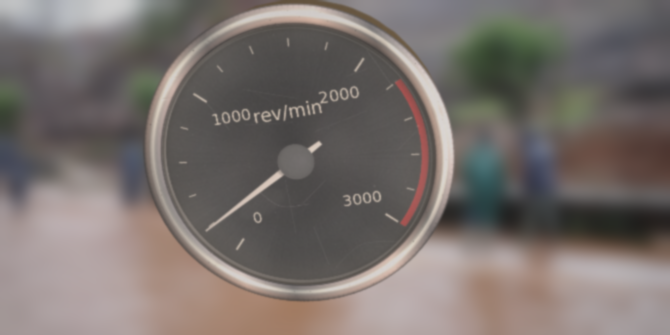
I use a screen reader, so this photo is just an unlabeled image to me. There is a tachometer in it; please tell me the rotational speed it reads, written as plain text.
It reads 200 rpm
